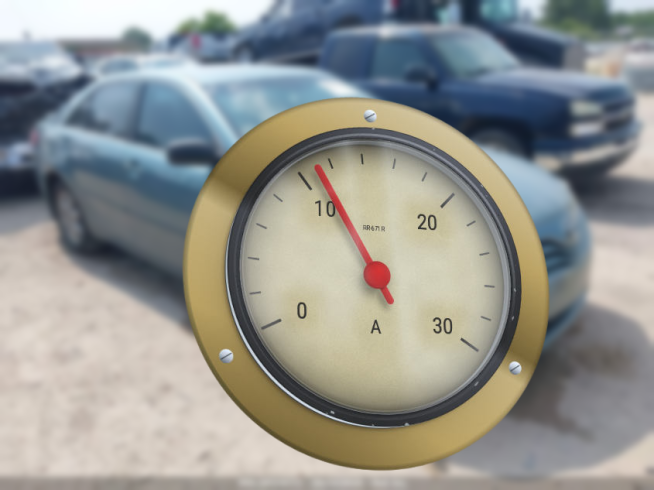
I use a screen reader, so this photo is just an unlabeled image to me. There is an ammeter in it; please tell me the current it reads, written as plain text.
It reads 11 A
